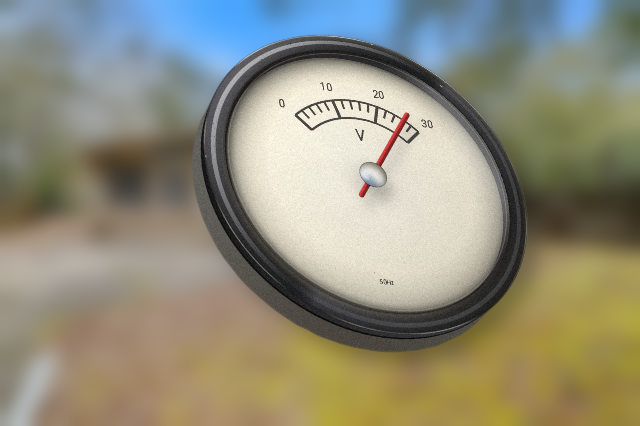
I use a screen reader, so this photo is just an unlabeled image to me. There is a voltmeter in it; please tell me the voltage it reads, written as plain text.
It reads 26 V
